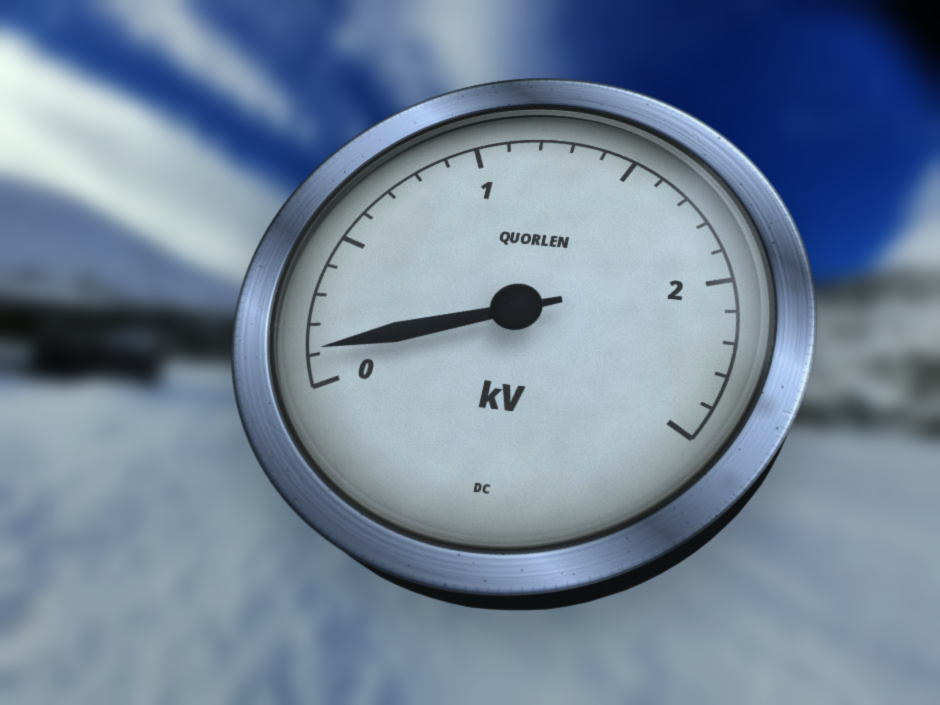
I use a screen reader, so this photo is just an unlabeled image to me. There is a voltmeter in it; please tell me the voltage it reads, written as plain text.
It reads 0.1 kV
